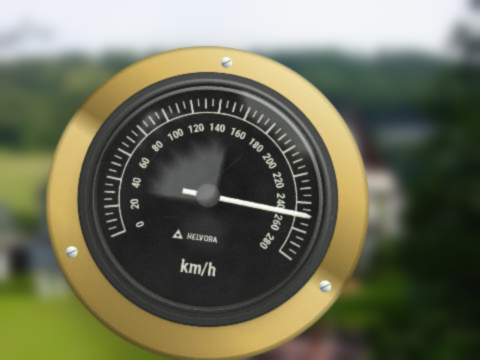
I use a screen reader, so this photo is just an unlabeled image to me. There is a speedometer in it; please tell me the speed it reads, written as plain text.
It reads 250 km/h
